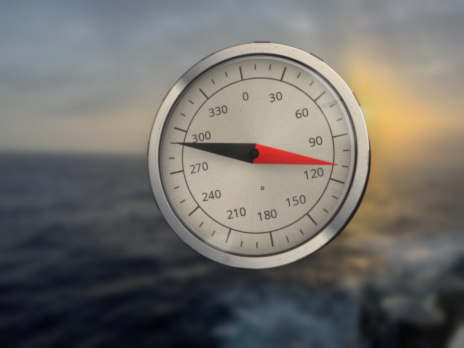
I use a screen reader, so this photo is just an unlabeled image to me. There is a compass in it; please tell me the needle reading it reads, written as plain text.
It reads 110 °
